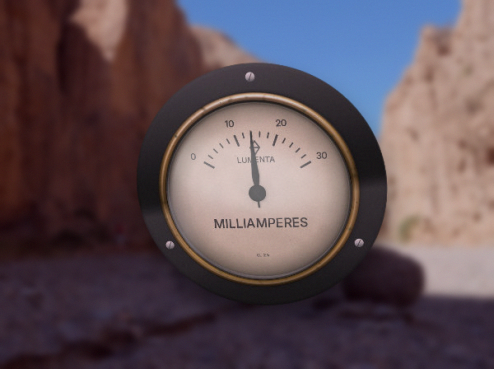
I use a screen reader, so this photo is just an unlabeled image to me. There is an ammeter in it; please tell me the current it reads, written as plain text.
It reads 14 mA
